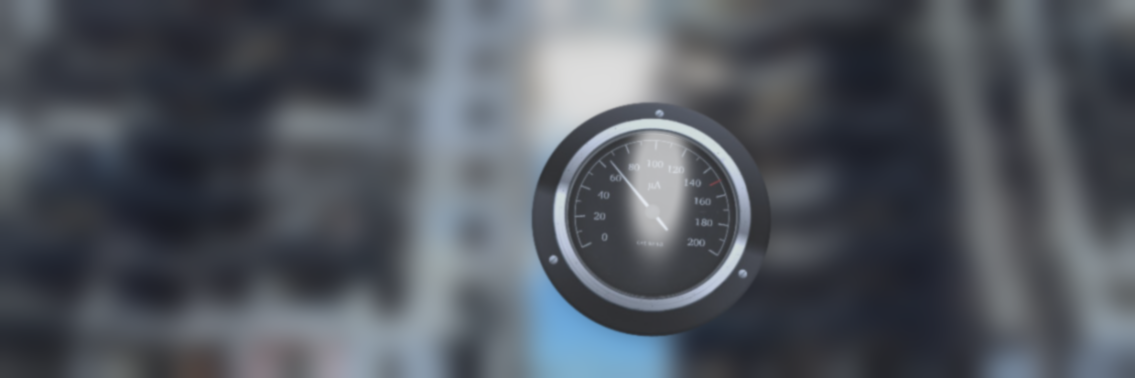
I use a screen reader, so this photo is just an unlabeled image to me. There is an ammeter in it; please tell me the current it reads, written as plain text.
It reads 65 µA
